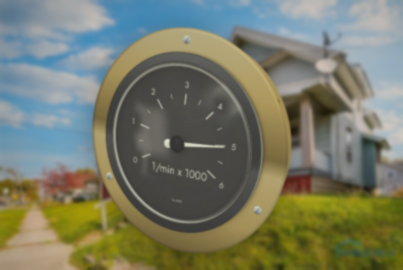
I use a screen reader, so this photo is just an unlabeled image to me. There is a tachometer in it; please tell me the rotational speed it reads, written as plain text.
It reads 5000 rpm
